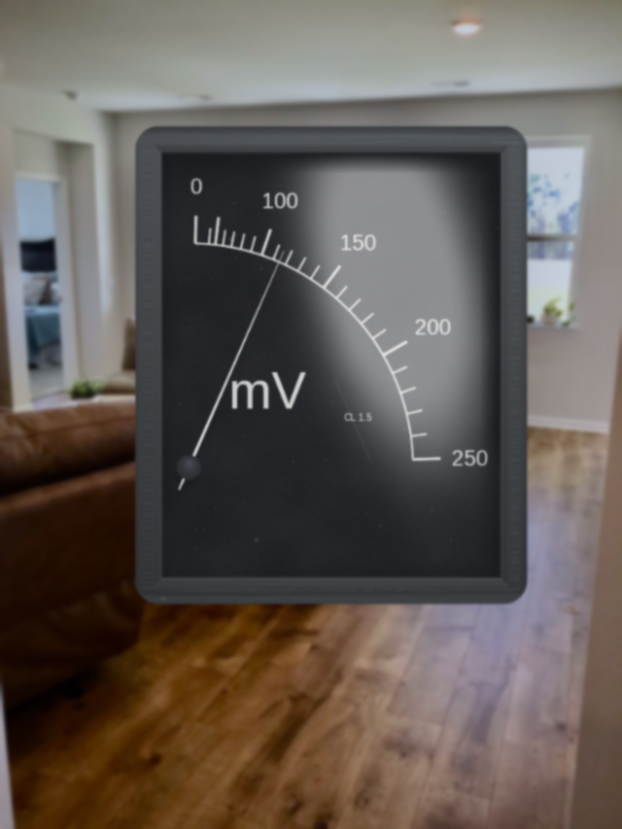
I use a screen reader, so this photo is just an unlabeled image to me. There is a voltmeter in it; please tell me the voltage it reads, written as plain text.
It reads 115 mV
